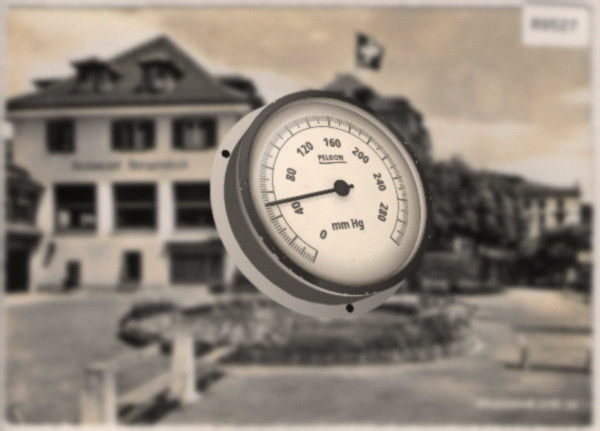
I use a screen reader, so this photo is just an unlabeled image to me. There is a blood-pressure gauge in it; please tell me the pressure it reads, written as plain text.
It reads 50 mmHg
